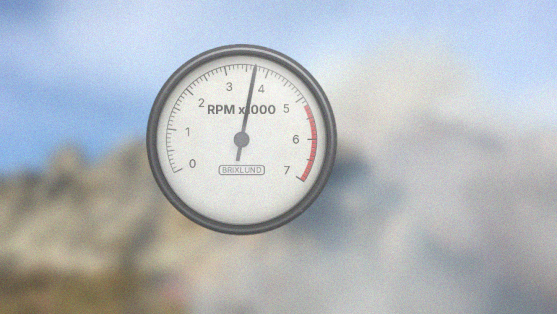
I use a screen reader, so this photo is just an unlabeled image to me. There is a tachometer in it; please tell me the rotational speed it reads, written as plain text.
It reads 3700 rpm
